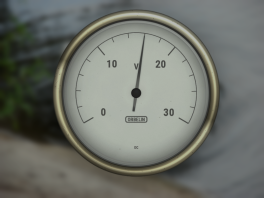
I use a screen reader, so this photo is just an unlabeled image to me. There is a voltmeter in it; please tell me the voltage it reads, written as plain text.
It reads 16 V
